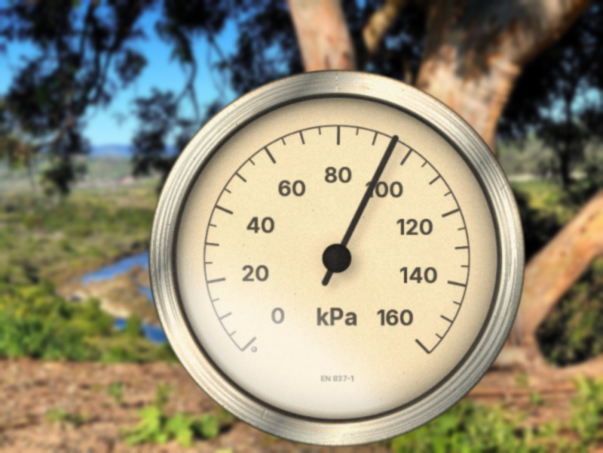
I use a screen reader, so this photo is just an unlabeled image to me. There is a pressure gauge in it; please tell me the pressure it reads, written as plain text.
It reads 95 kPa
